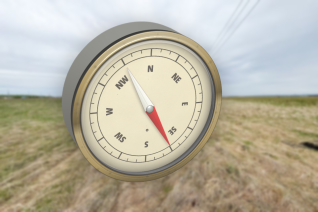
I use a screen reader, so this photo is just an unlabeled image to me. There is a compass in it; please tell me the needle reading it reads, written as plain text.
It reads 150 °
